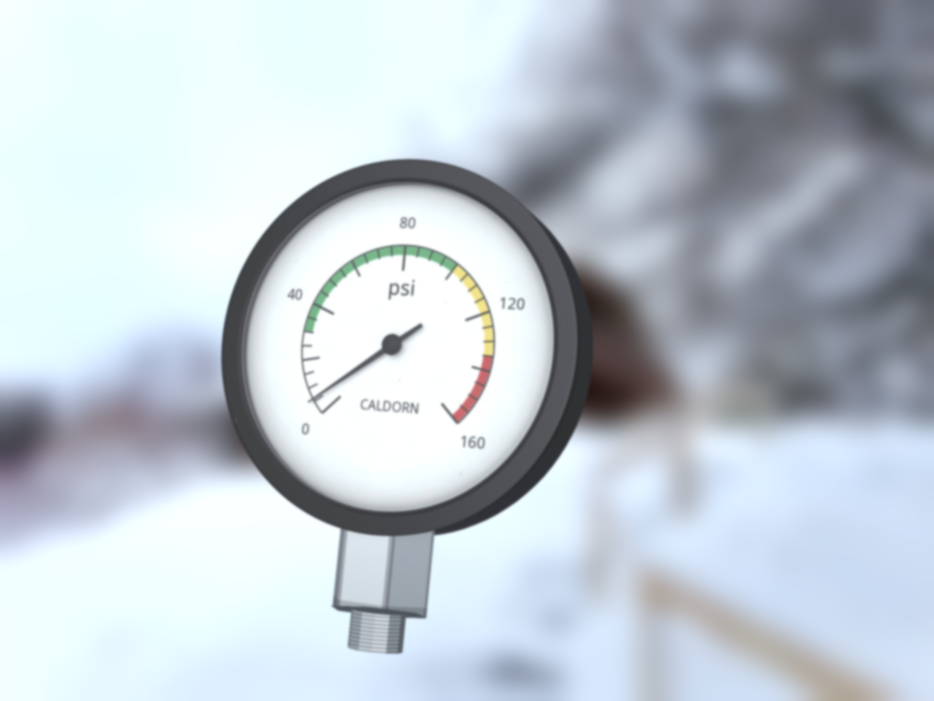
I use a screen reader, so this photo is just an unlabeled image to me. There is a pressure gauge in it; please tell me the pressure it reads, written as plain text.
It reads 5 psi
